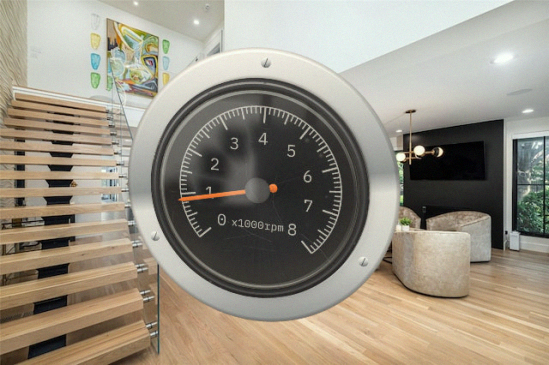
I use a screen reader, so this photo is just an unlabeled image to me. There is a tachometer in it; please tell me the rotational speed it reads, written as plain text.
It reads 900 rpm
